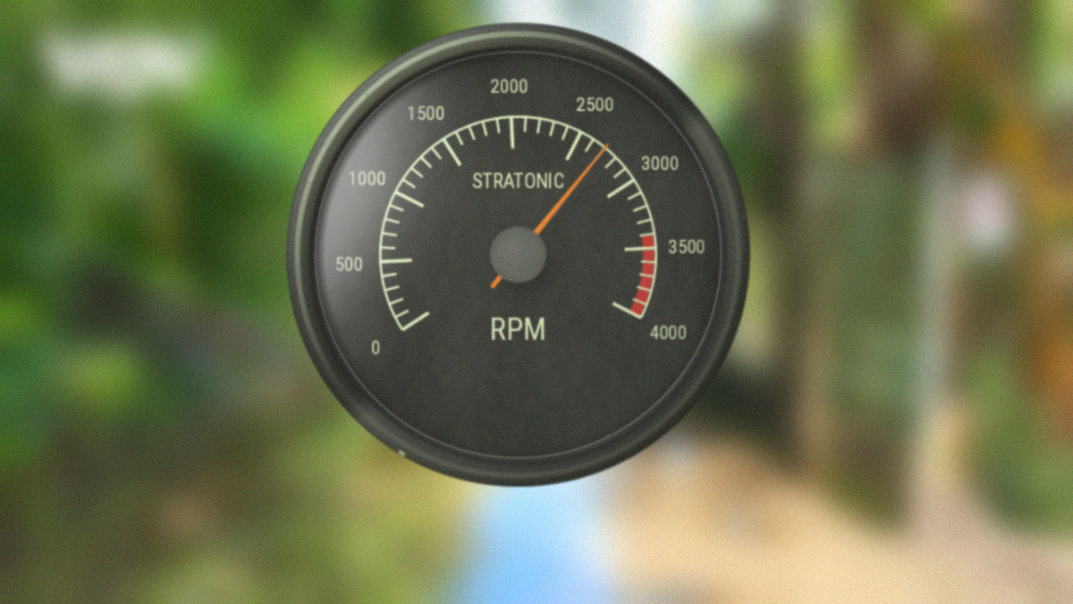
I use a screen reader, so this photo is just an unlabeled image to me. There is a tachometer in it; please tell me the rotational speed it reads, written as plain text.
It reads 2700 rpm
